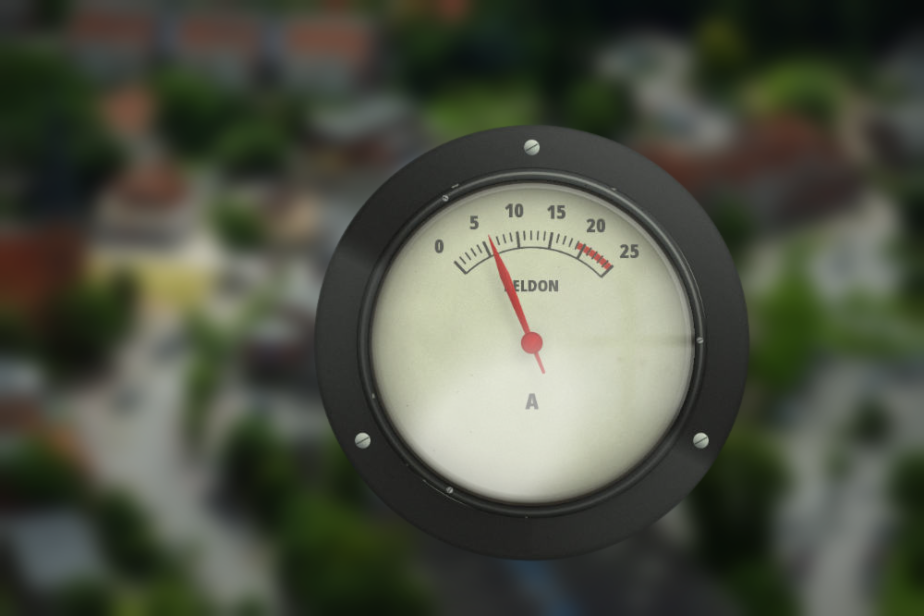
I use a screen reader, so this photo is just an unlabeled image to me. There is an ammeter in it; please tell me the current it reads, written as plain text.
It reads 6 A
